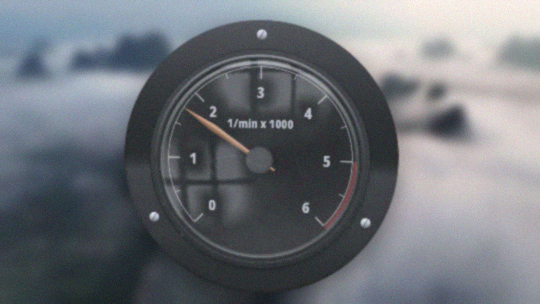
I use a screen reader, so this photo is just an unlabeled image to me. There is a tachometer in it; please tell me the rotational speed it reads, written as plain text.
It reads 1750 rpm
